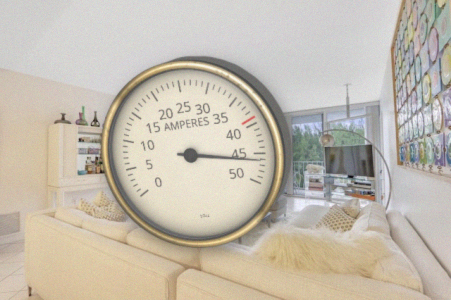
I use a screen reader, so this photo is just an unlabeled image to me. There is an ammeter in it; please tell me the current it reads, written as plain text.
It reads 46 A
